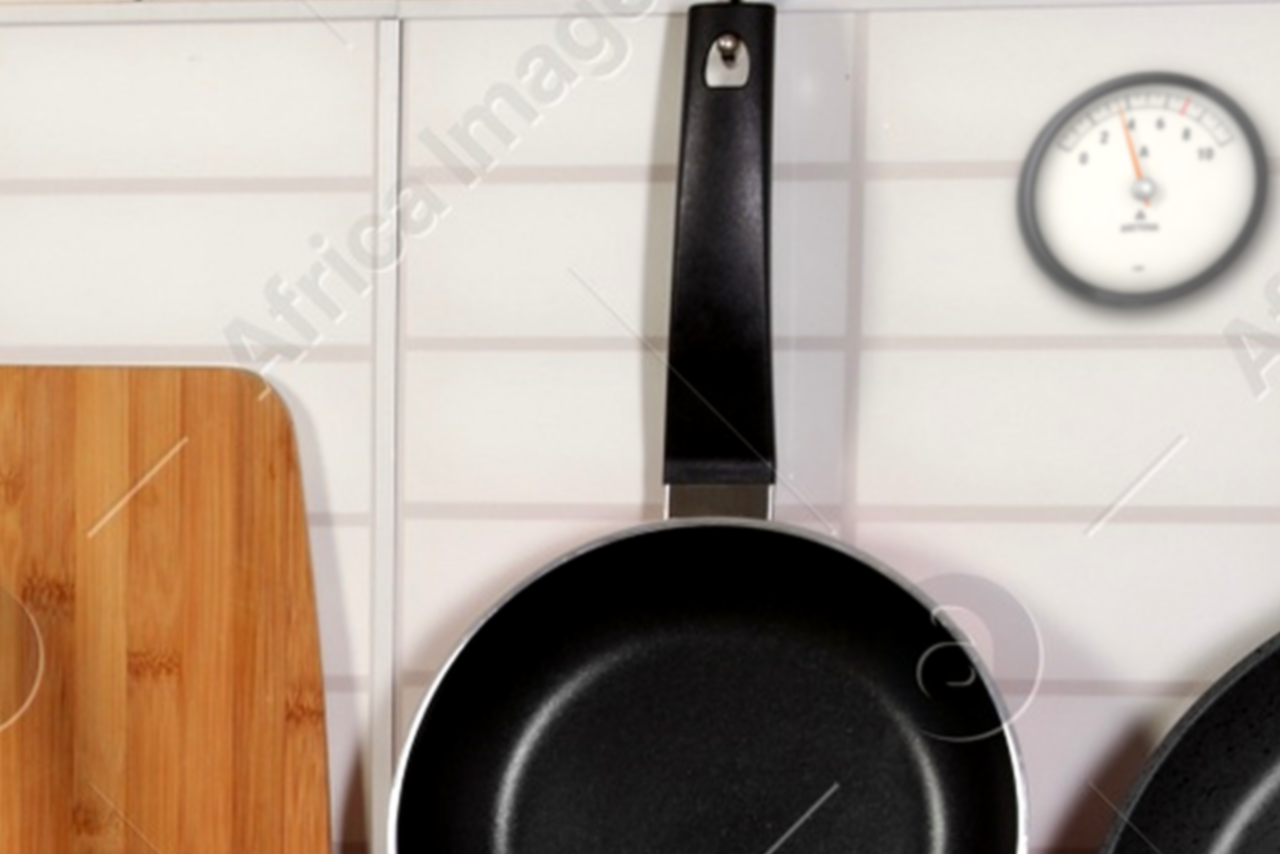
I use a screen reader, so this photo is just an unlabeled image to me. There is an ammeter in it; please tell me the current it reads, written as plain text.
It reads 3.5 A
